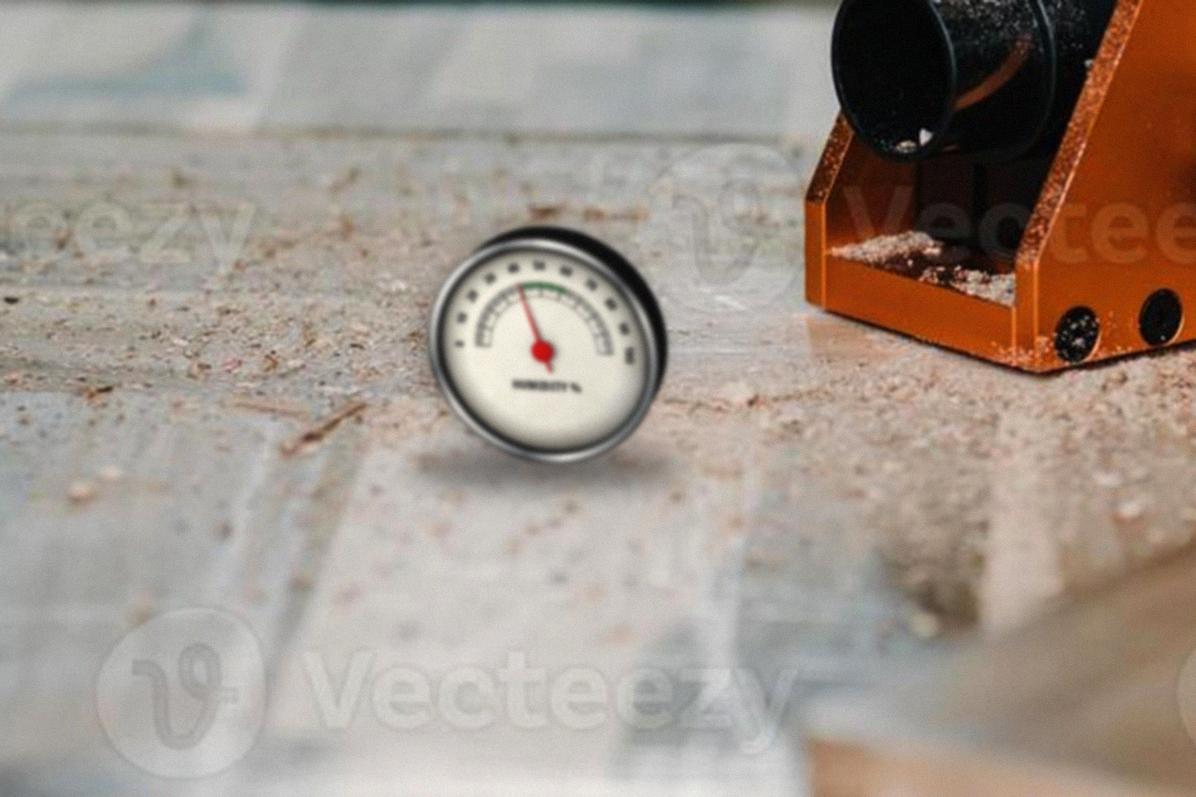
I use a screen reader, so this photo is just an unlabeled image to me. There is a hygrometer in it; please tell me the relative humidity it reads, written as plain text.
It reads 40 %
